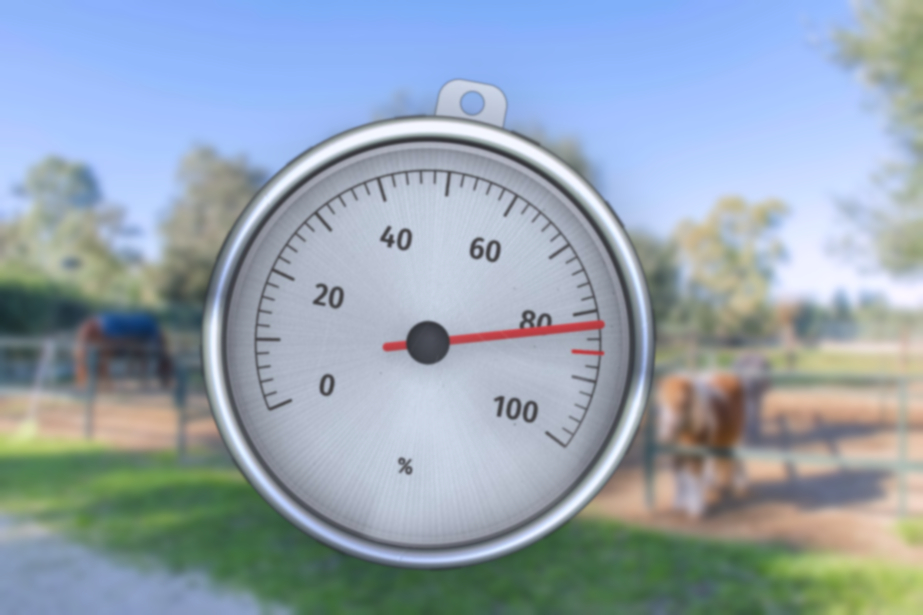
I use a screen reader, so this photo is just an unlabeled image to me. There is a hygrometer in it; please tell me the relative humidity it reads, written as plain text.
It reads 82 %
